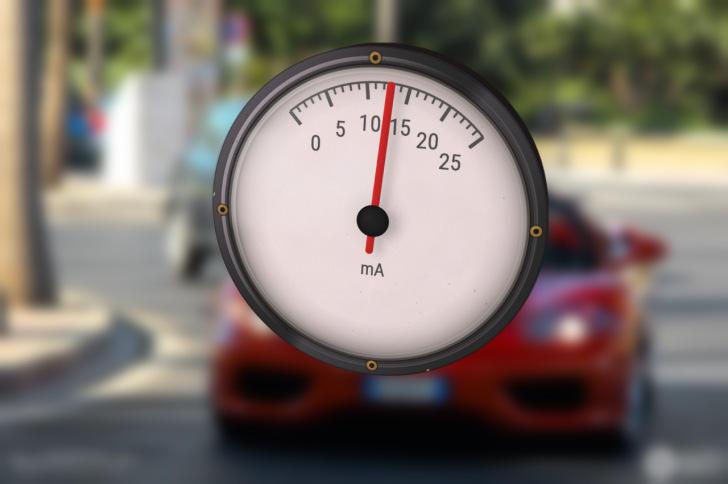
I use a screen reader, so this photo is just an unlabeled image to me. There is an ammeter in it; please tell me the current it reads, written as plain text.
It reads 13 mA
